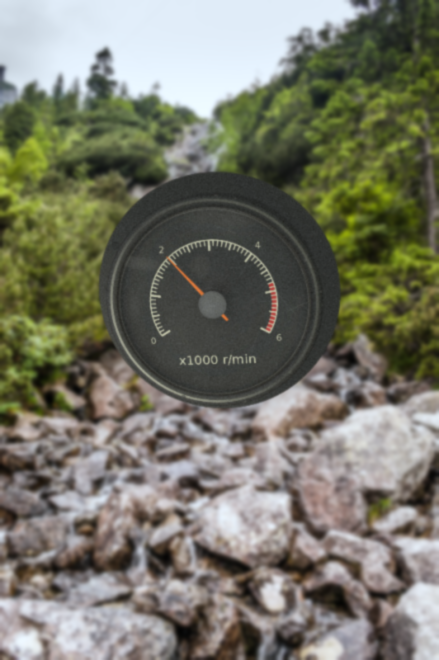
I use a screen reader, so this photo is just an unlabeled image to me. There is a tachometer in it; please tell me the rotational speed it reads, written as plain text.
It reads 2000 rpm
